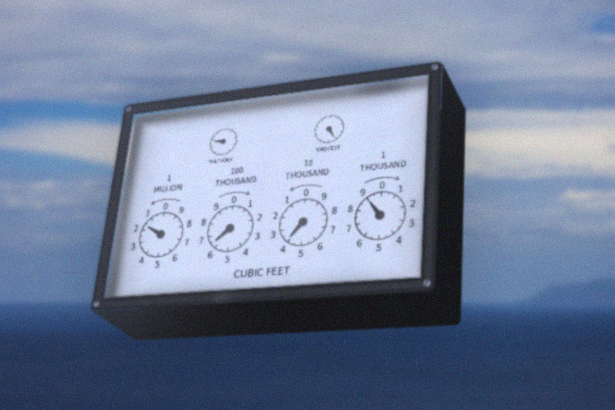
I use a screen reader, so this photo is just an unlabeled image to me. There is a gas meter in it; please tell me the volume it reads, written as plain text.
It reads 163900 ft³
